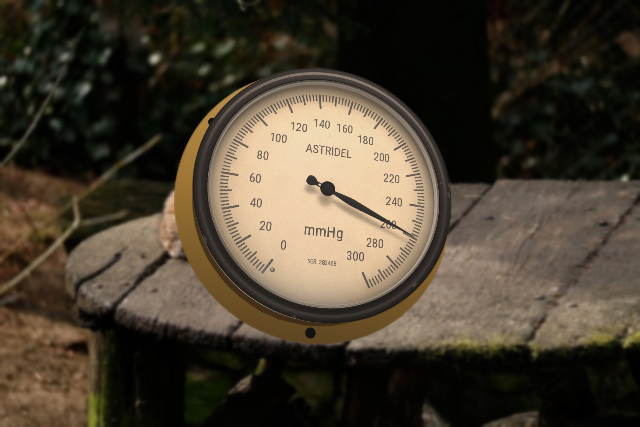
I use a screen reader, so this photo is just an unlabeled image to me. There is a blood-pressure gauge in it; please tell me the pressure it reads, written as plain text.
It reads 260 mmHg
